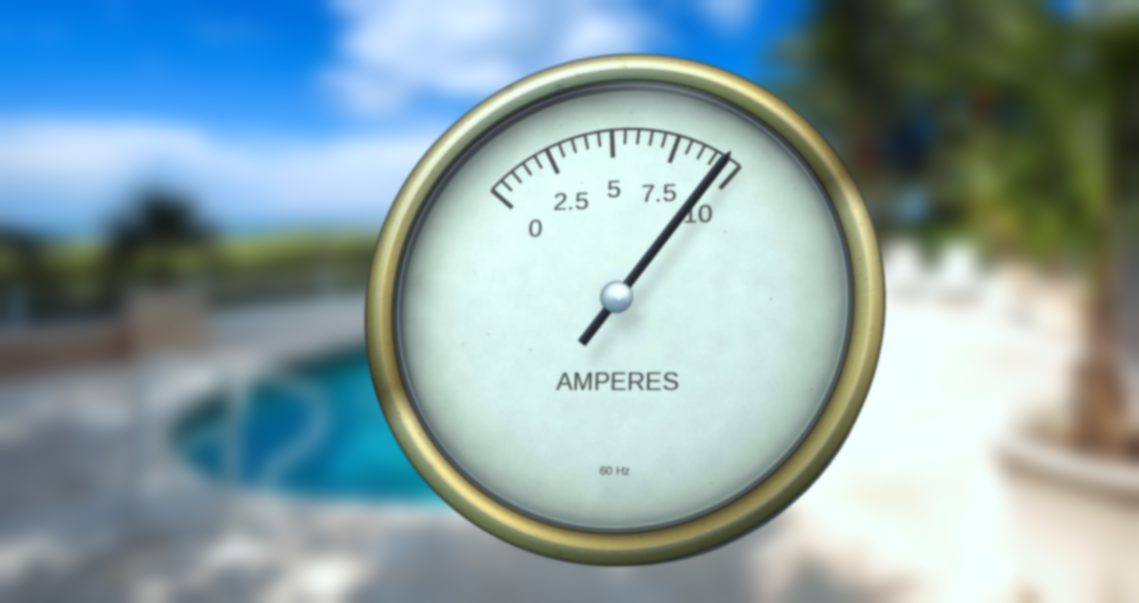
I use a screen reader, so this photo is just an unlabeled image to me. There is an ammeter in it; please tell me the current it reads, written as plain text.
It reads 9.5 A
